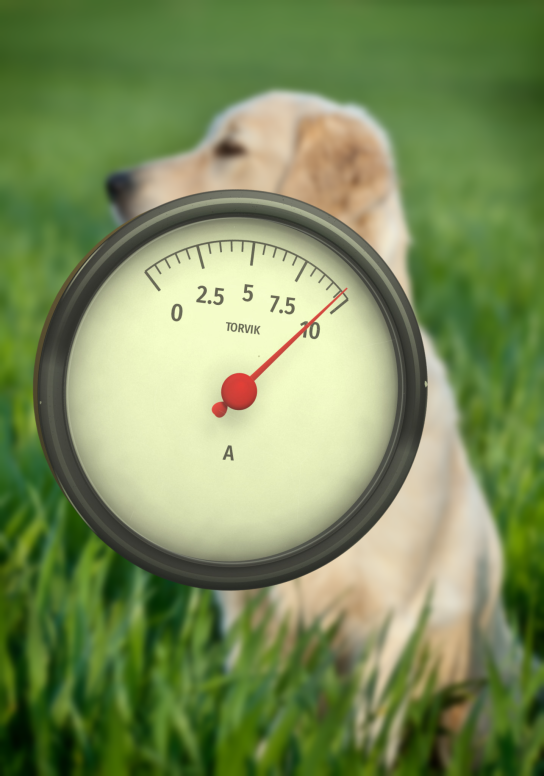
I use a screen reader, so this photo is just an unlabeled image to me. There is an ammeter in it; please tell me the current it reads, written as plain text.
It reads 9.5 A
